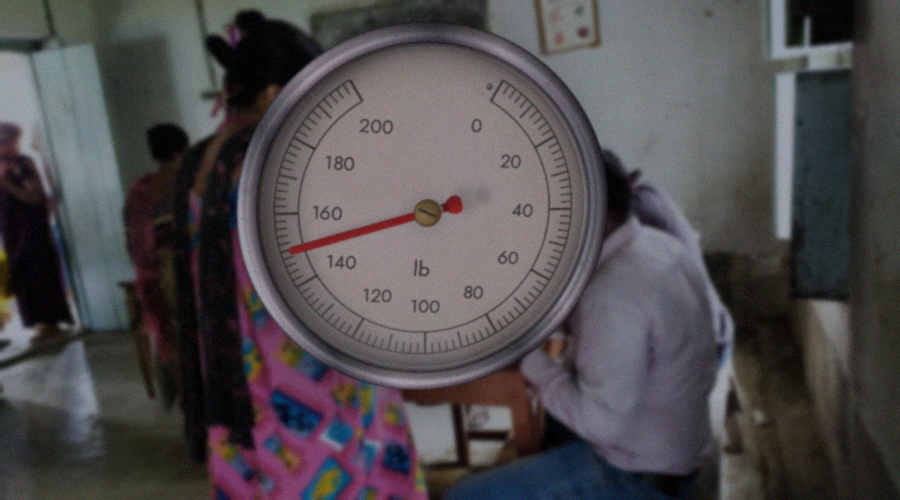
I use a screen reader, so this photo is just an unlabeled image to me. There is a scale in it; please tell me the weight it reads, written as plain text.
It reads 150 lb
